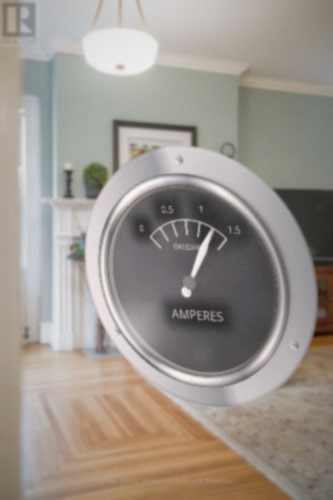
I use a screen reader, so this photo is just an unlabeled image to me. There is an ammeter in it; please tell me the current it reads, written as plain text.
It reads 1.25 A
